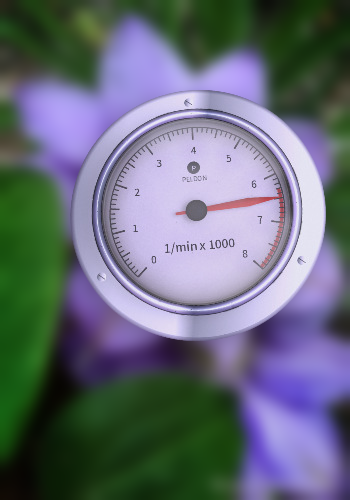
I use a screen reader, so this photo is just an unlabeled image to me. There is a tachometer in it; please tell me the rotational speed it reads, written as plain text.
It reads 6500 rpm
